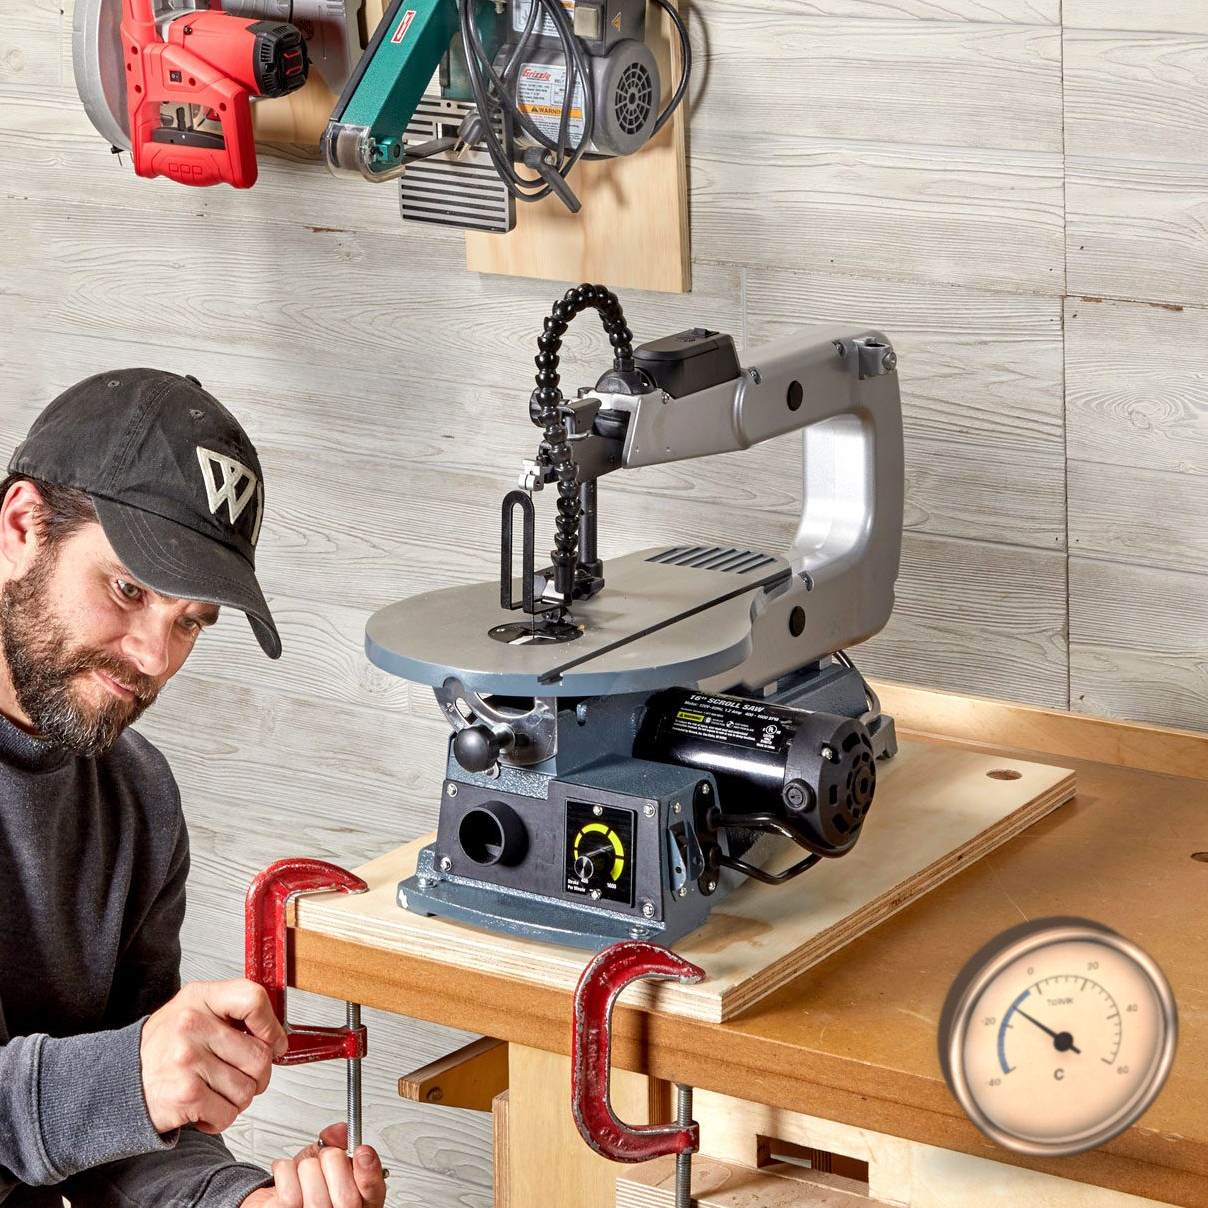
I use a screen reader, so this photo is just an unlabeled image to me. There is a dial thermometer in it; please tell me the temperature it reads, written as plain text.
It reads -12 °C
